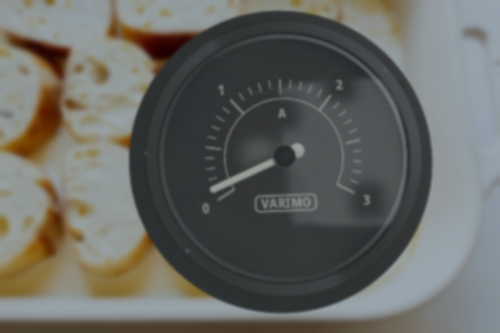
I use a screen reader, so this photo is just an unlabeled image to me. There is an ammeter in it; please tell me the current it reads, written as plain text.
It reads 0.1 A
